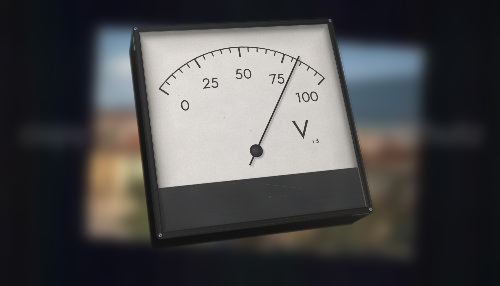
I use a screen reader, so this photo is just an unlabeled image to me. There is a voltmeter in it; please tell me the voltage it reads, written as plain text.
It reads 82.5 V
